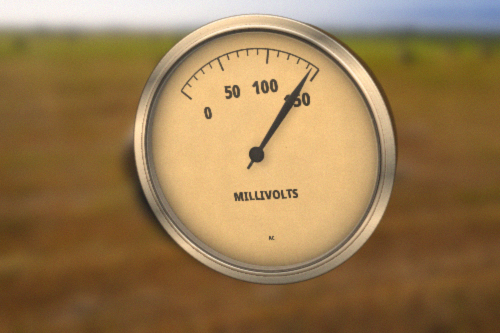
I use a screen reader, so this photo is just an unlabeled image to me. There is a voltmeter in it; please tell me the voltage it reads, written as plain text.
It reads 145 mV
